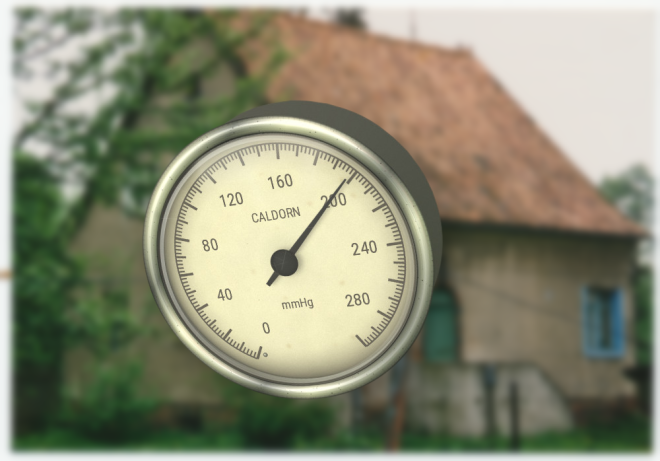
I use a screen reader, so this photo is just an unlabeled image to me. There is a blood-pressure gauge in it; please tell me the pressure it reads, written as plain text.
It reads 198 mmHg
